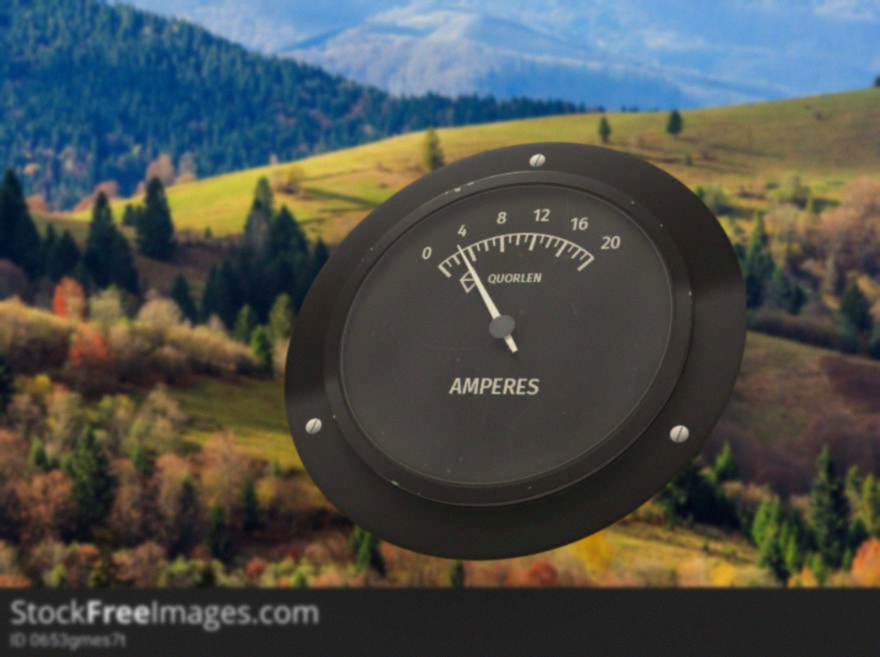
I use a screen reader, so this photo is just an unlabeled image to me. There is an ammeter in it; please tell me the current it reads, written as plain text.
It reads 3 A
